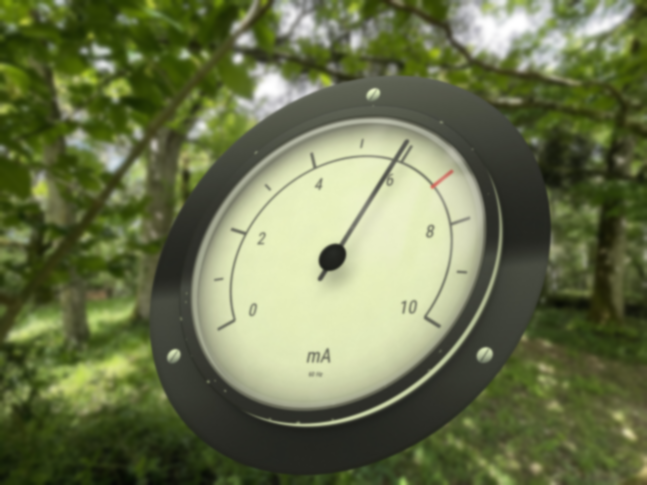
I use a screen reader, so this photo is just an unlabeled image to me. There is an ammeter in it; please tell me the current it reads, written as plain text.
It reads 6 mA
